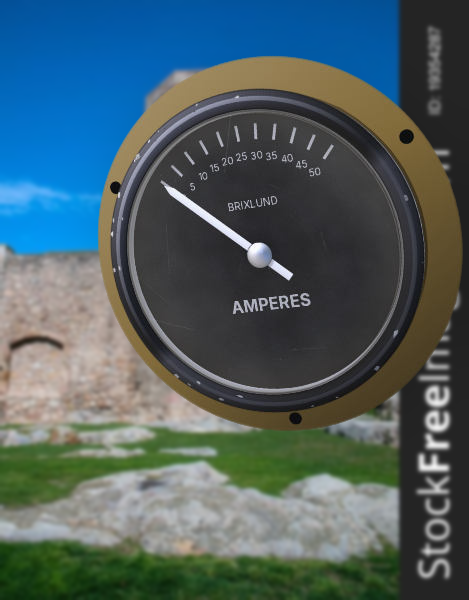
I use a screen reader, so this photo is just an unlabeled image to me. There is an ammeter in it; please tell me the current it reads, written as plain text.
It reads 0 A
